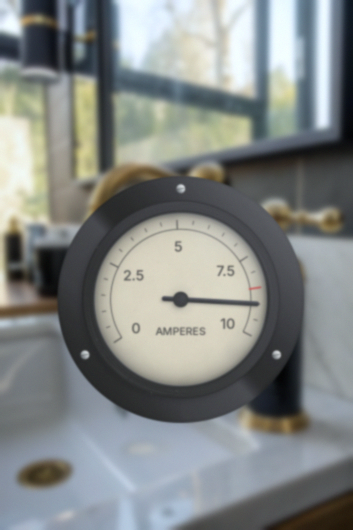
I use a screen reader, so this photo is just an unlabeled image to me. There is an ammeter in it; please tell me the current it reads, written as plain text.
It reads 9 A
